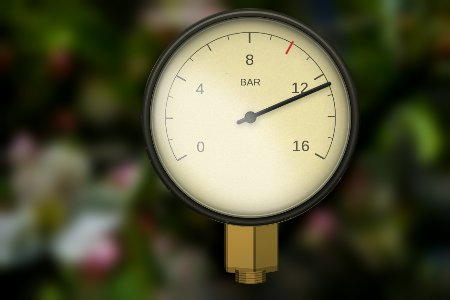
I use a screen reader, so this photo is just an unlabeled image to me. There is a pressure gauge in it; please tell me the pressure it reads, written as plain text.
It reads 12.5 bar
